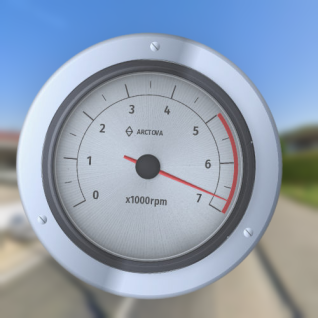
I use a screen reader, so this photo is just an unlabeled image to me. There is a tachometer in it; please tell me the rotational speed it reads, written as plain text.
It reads 6750 rpm
